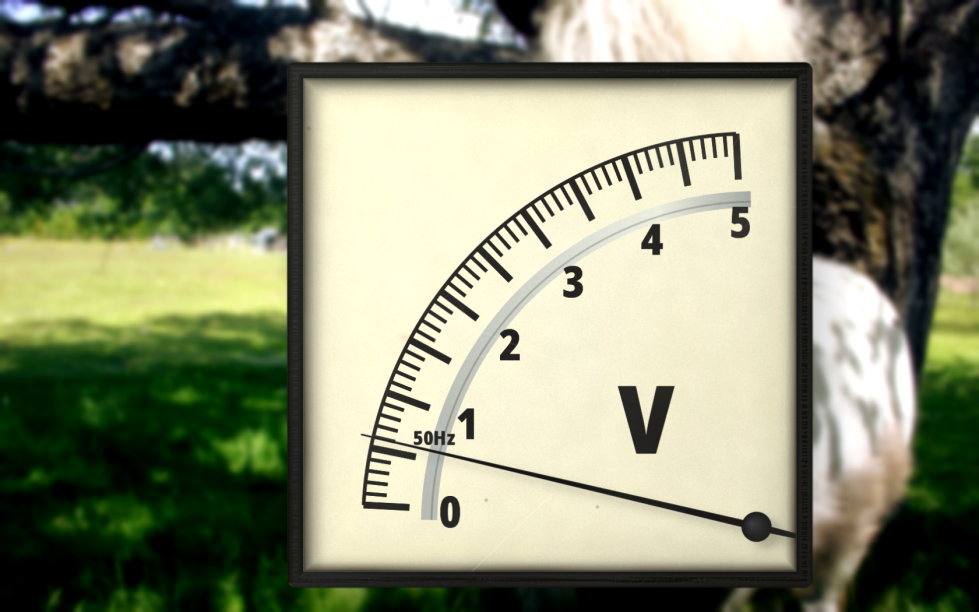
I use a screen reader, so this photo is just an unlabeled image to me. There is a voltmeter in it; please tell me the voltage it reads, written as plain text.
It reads 0.6 V
